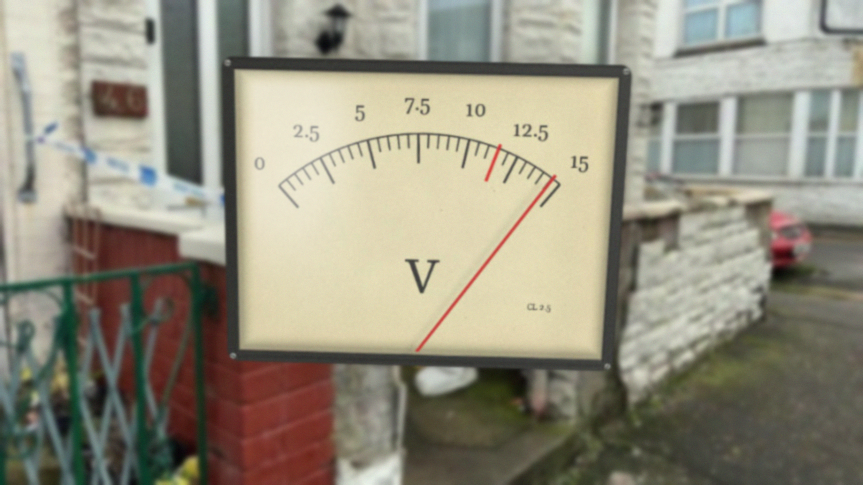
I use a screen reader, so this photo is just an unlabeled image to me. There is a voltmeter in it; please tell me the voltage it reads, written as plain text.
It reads 14.5 V
